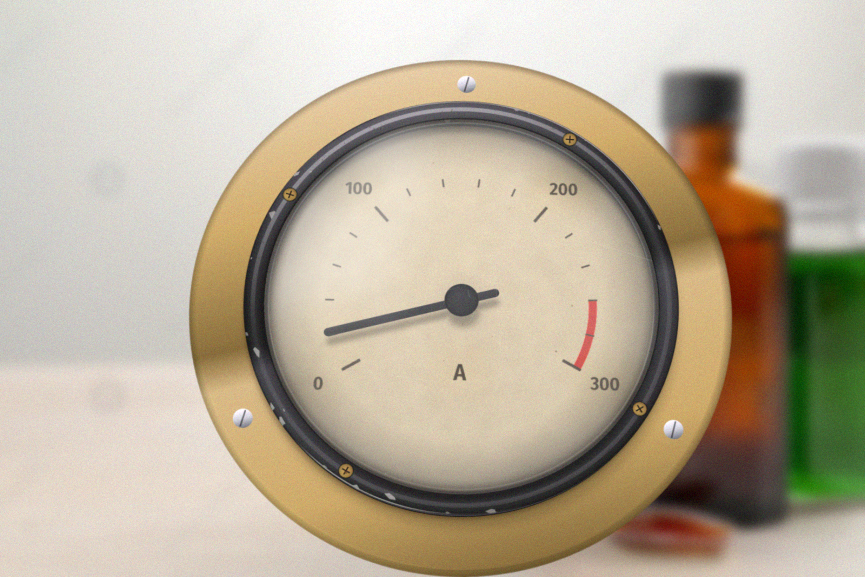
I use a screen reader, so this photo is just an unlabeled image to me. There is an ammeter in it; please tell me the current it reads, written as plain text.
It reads 20 A
